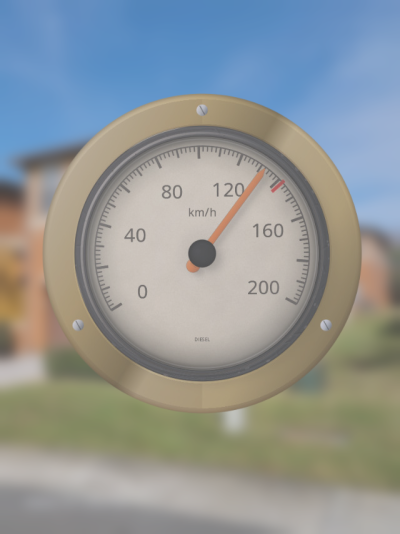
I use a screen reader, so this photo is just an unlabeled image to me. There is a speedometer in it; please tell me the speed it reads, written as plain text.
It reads 132 km/h
